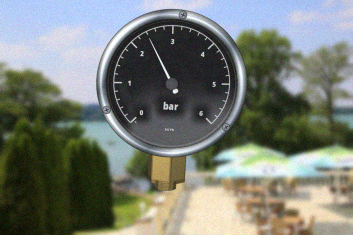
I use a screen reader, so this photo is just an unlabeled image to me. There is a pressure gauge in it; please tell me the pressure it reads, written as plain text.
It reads 2.4 bar
